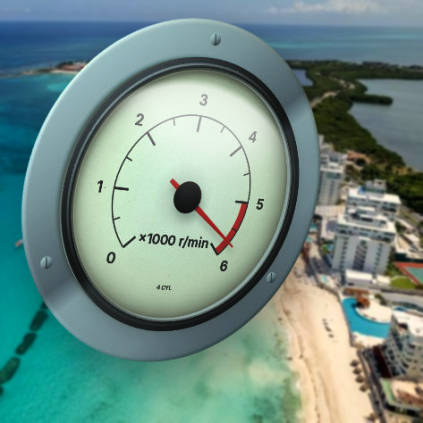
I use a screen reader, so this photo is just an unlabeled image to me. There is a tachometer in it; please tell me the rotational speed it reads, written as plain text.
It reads 5750 rpm
